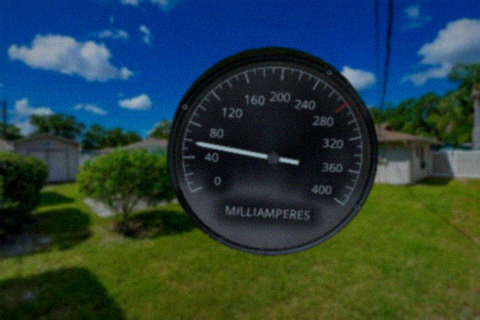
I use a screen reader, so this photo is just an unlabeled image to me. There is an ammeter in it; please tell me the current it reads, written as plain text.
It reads 60 mA
